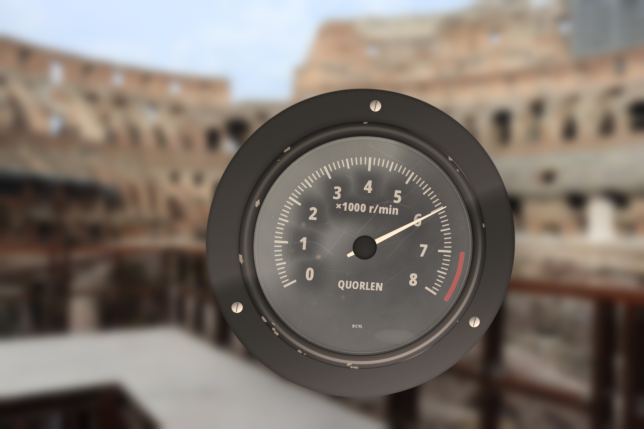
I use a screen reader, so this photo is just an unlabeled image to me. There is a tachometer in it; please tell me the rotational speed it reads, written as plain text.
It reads 6000 rpm
